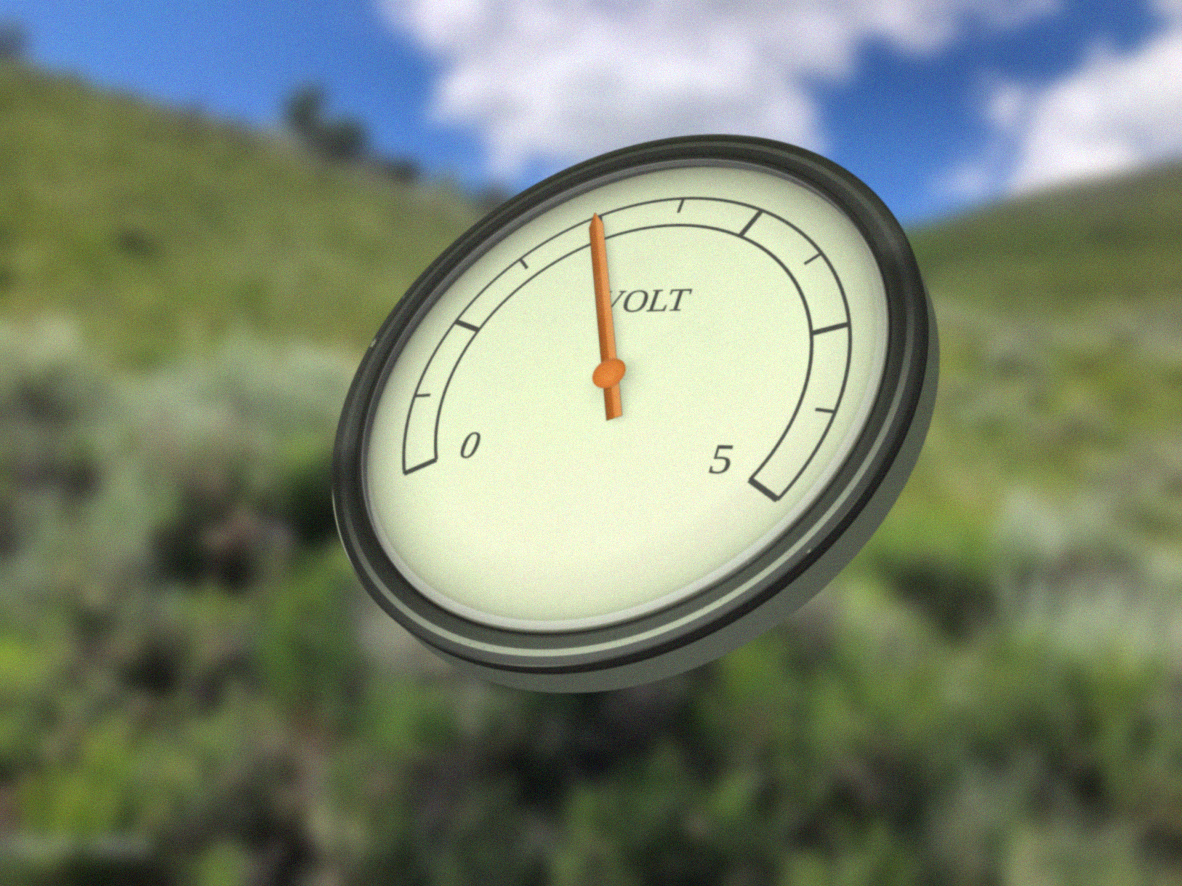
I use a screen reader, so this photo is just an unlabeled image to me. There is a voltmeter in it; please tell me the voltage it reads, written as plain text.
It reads 2 V
